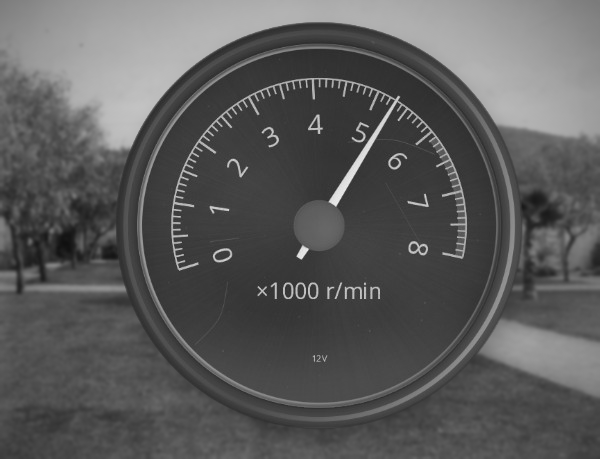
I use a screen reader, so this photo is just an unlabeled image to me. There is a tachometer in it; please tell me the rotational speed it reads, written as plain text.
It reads 5300 rpm
